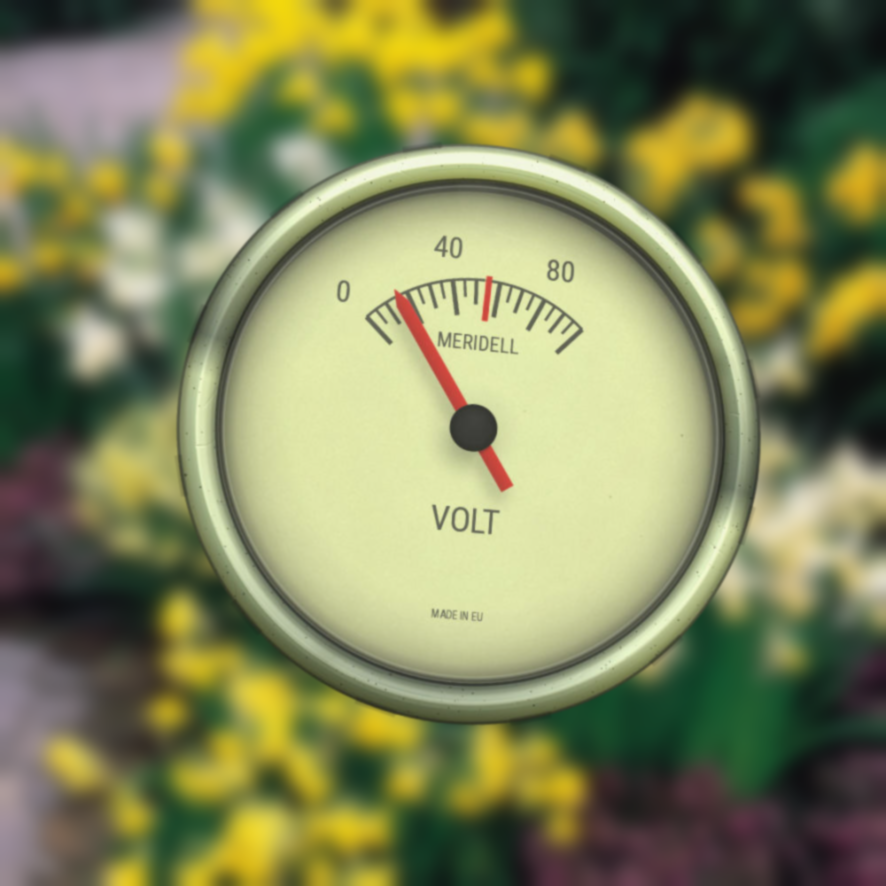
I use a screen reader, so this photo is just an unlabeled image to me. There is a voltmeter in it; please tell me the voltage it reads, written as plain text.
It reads 15 V
